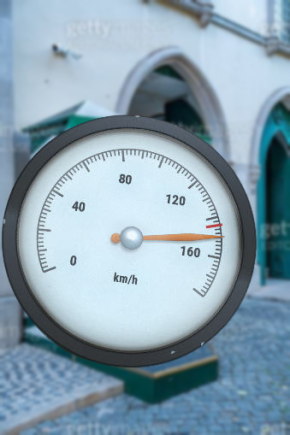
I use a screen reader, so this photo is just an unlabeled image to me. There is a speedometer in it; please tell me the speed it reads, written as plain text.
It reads 150 km/h
